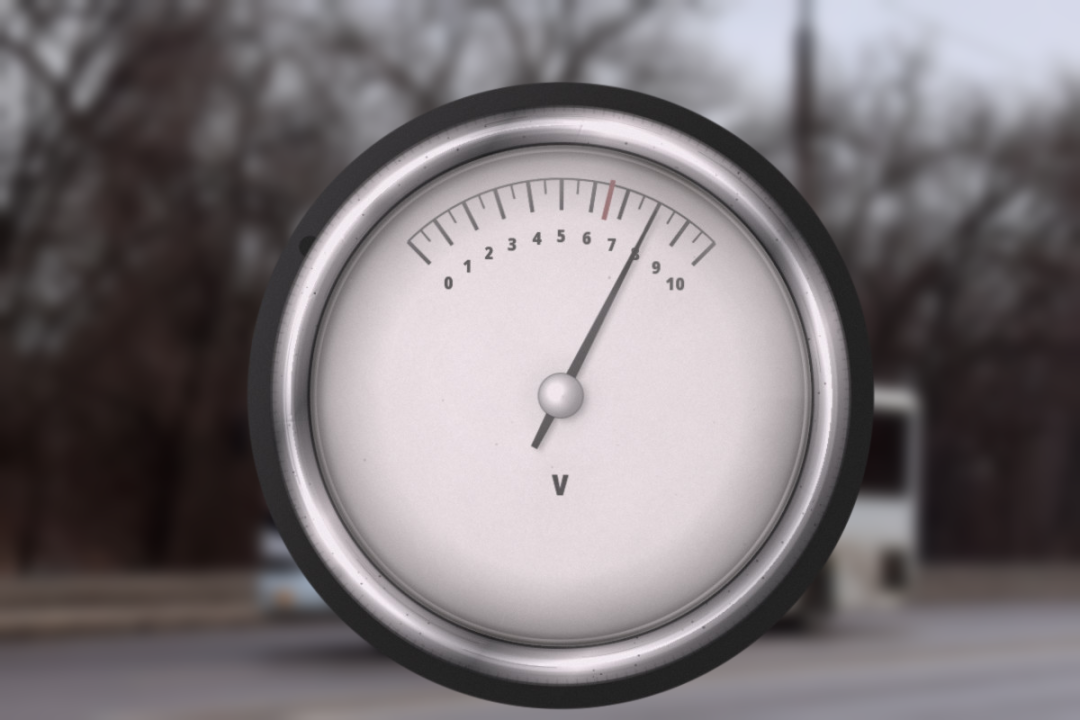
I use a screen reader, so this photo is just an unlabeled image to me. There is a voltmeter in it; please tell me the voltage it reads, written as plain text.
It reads 8 V
